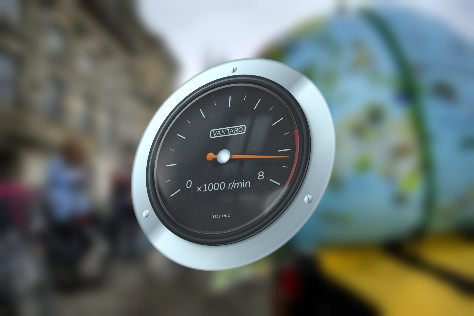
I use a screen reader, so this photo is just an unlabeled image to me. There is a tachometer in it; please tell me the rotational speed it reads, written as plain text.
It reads 7250 rpm
